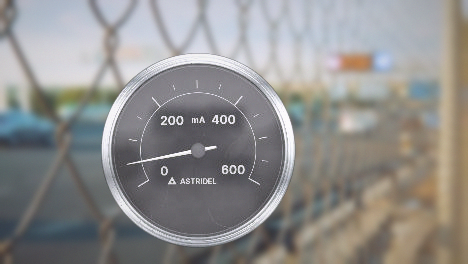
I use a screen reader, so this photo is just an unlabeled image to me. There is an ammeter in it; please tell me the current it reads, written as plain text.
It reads 50 mA
